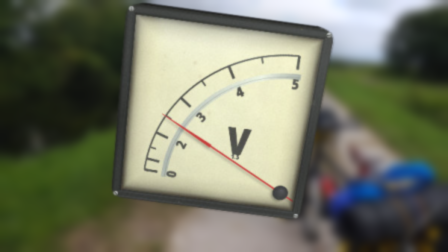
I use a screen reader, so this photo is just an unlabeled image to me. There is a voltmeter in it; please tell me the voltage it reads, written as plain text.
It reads 2.5 V
